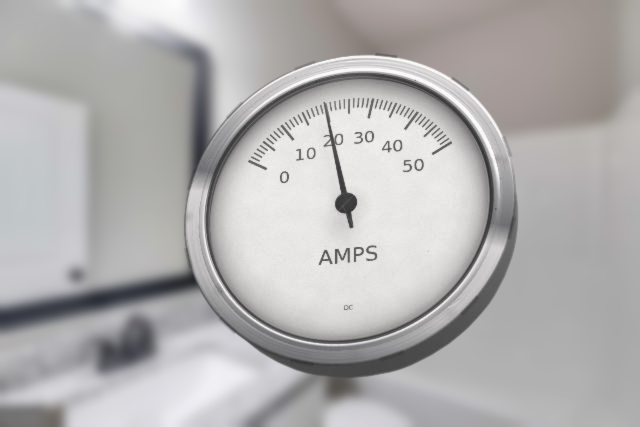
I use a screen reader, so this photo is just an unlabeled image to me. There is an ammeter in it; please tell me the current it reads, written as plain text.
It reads 20 A
